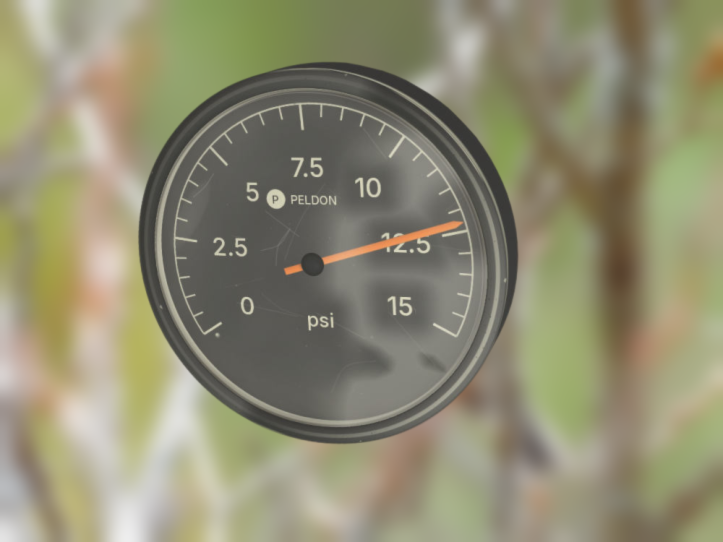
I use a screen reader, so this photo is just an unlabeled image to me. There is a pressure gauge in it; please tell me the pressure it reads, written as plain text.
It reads 12.25 psi
